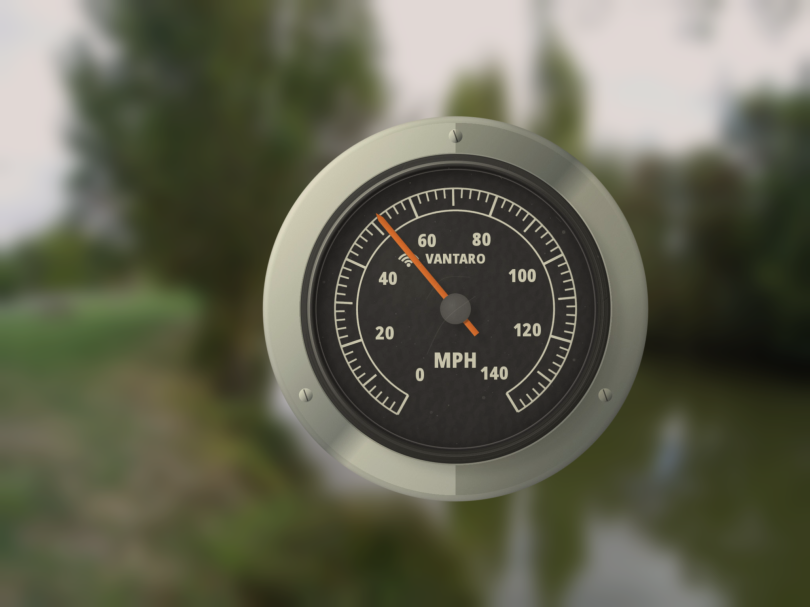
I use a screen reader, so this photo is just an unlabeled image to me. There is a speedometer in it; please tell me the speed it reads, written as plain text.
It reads 52 mph
